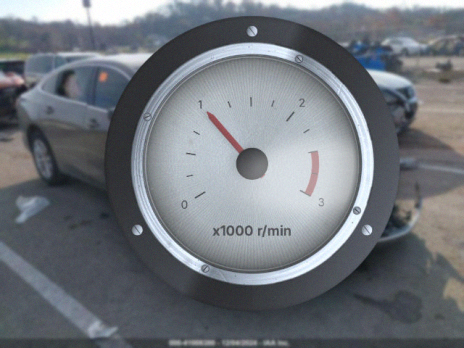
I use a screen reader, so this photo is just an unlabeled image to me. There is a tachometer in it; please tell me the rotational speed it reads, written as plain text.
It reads 1000 rpm
